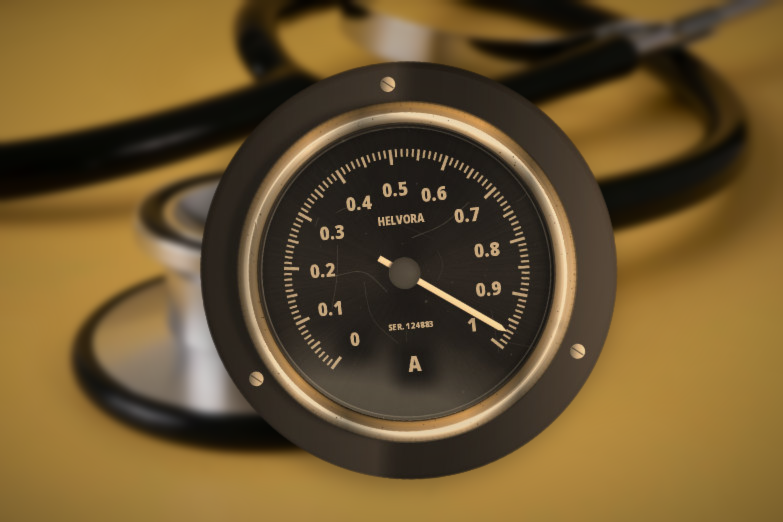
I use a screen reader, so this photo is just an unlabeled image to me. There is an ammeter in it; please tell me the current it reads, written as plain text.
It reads 0.97 A
